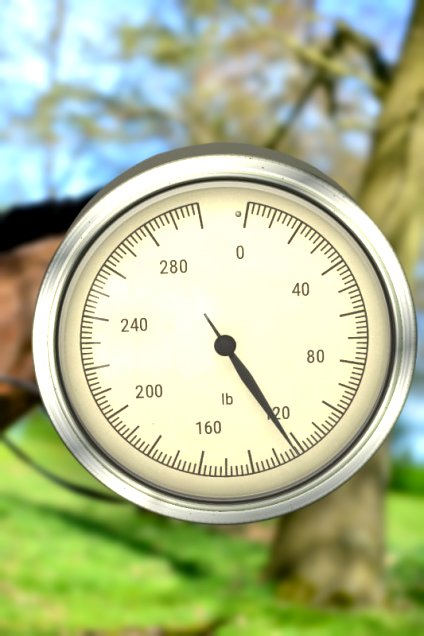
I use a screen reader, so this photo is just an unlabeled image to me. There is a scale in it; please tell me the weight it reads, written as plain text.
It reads 122 lb
